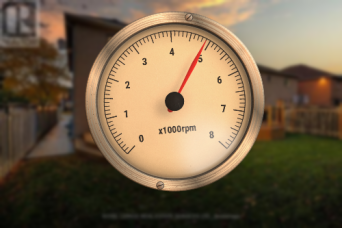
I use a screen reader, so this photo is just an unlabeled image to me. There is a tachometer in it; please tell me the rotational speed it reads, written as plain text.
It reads 4900 rpm
